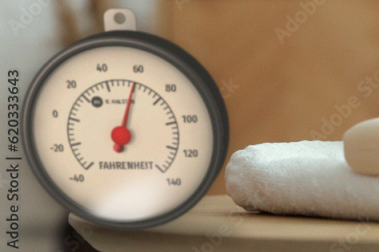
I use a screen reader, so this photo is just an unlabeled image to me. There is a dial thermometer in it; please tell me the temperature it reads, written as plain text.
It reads 60 °F
